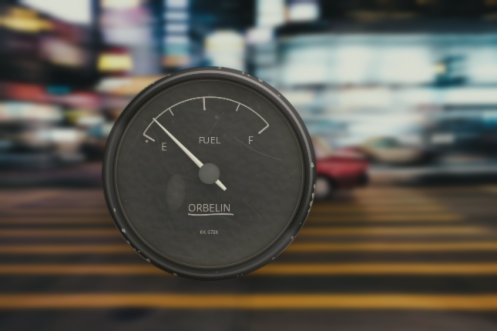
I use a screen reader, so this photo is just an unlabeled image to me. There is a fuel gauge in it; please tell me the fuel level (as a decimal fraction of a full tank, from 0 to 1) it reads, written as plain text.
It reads 0.125
